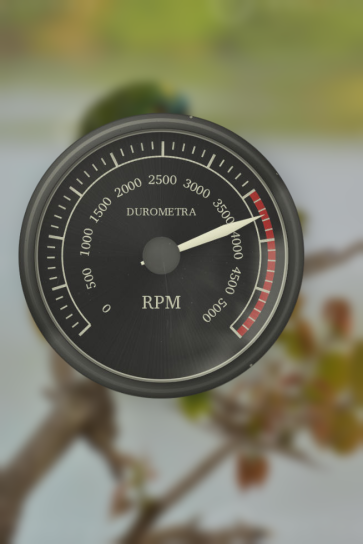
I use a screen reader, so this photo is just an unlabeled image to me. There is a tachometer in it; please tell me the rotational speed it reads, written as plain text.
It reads 3750 rpm
